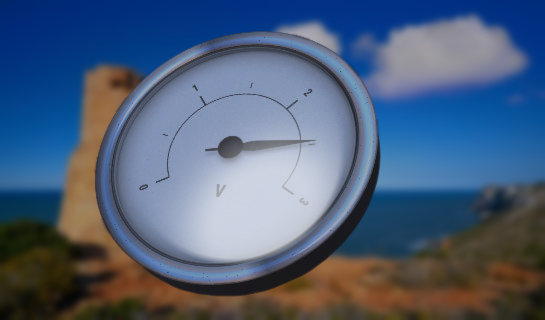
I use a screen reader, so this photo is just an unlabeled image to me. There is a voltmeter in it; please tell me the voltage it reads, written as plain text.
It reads 2.5 V
